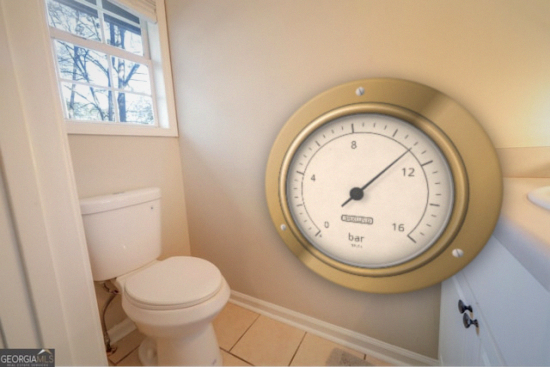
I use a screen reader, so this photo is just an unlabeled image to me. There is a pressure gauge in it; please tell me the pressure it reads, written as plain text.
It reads 11 bar
